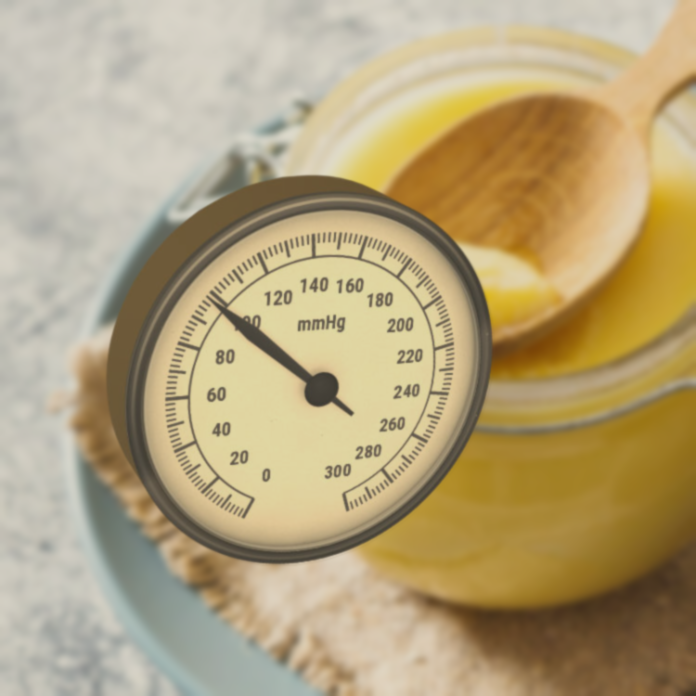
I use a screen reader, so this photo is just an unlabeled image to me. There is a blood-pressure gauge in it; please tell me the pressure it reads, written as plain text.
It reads 98 mmHg
